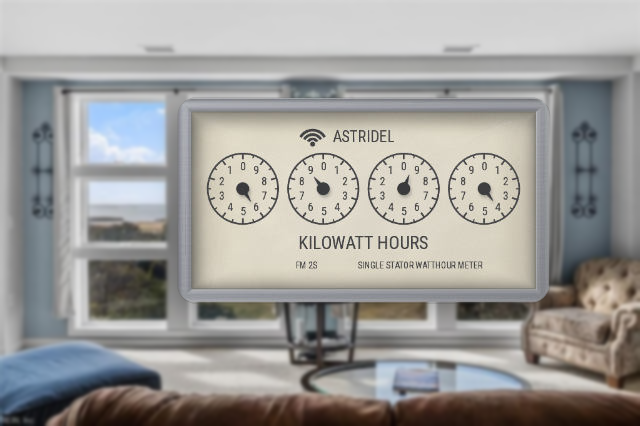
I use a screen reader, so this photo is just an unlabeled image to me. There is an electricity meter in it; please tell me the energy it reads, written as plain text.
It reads 5894 kWh
